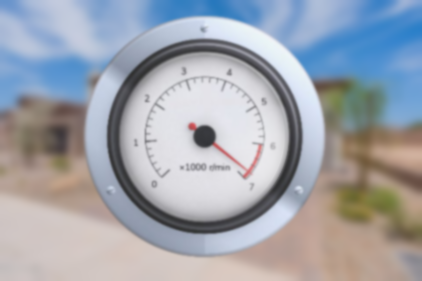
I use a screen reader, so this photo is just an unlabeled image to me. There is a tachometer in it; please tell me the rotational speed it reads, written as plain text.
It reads 6800 rpm
